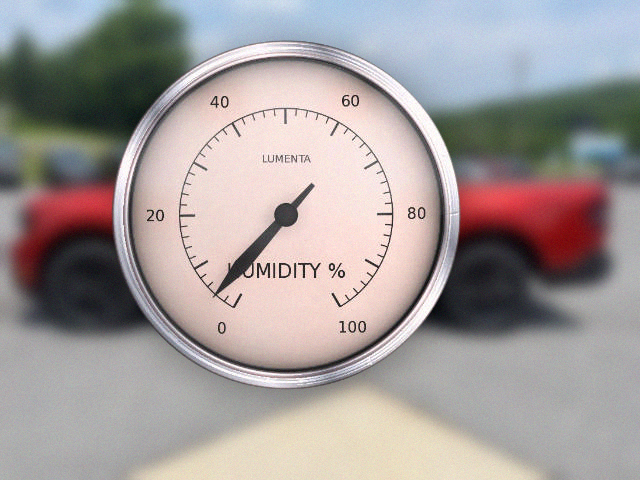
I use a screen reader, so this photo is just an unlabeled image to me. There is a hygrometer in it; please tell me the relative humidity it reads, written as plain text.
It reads 4 %
